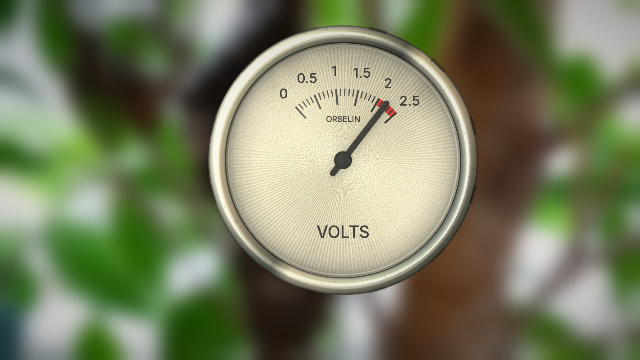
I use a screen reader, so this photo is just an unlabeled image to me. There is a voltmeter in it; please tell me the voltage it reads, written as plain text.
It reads 2.2 V
